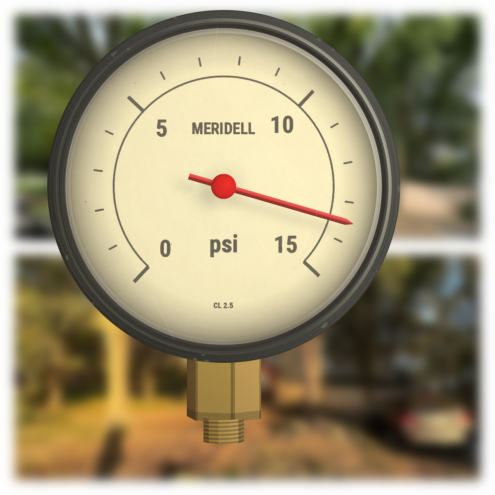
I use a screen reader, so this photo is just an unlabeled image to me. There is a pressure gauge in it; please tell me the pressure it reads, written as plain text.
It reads 13.5 psi
